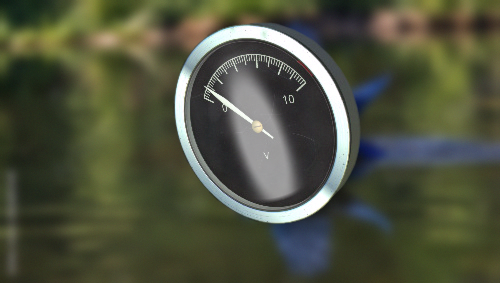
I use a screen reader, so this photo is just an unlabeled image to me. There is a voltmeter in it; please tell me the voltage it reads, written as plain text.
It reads 1 V
